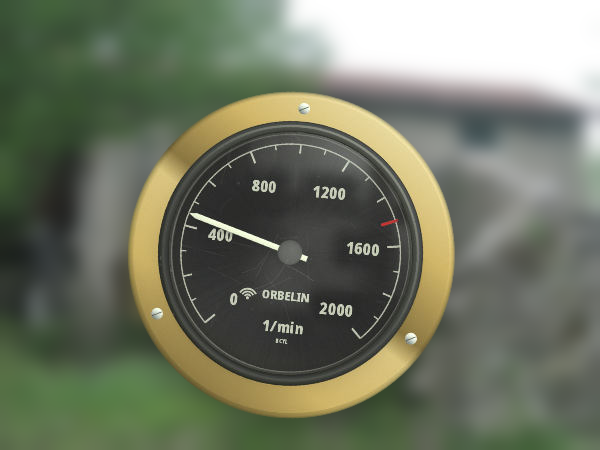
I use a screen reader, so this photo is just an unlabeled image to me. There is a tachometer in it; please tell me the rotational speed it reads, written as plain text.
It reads 450 rpm
